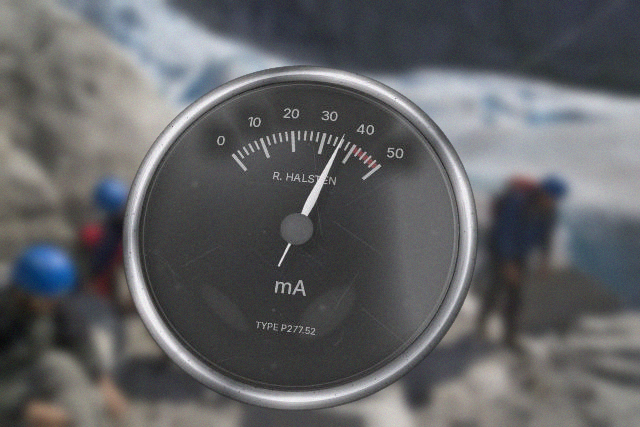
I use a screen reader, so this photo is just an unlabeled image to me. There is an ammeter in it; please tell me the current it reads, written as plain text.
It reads 36 mA
